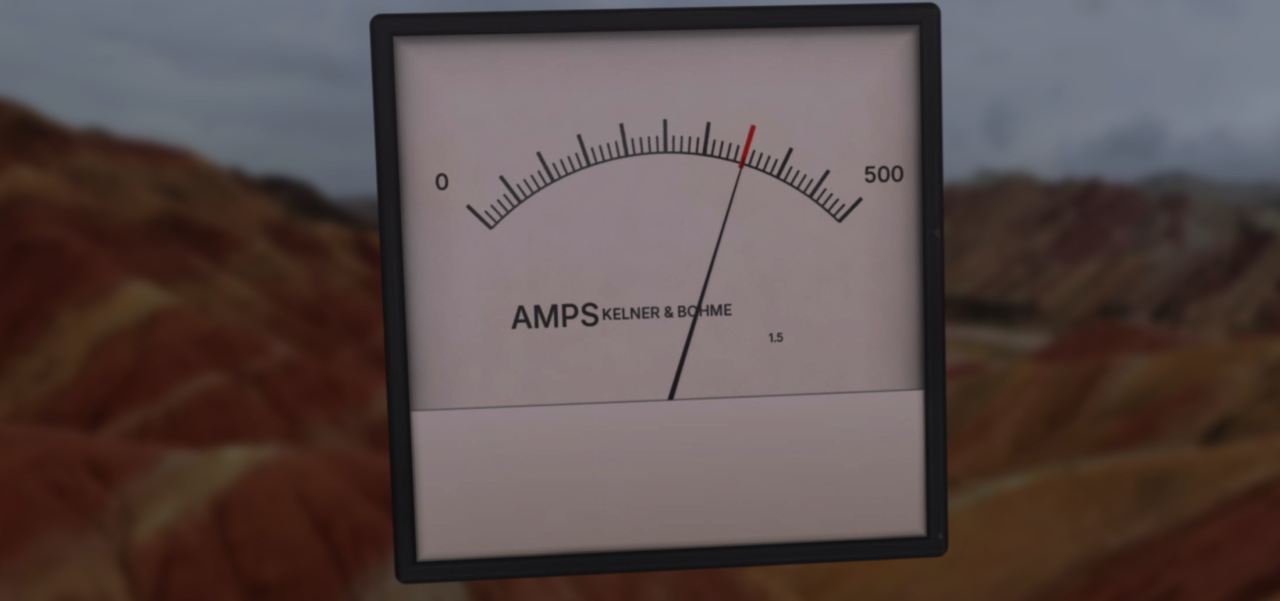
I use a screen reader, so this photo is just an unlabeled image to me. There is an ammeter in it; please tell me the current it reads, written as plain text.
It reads 350 A
